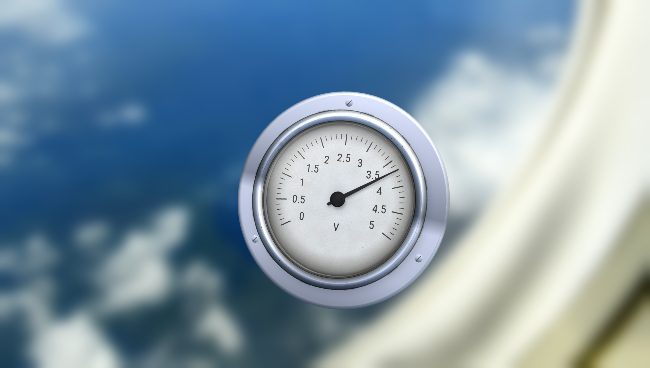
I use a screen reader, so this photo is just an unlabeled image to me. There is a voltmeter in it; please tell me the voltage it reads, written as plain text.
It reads 3.7 V
